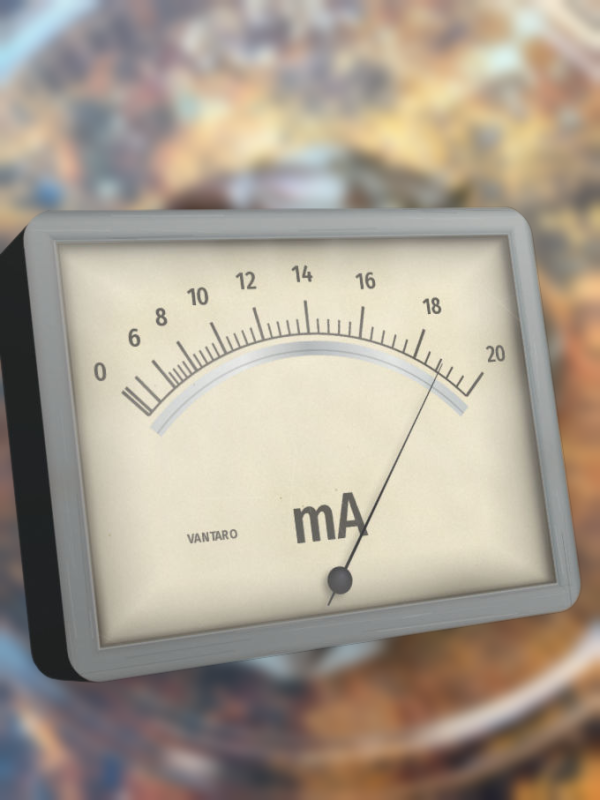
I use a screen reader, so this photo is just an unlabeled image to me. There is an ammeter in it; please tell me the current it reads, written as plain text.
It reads 18.8 mA
